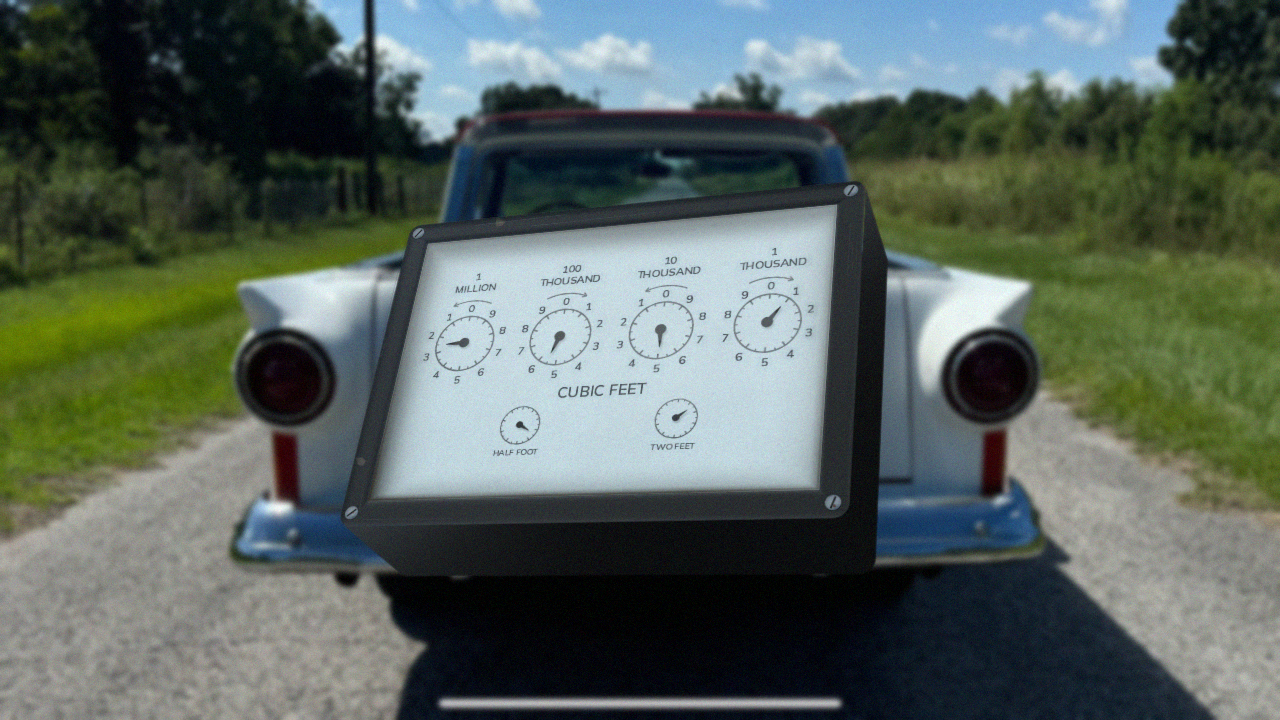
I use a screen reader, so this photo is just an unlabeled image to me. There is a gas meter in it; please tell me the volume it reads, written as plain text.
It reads 255100 ft³
